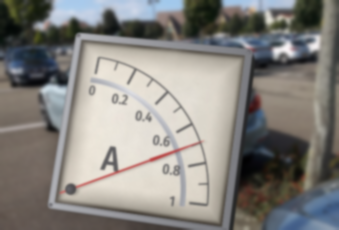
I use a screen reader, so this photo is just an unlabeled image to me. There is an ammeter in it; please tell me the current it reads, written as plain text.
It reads 0.7 A
